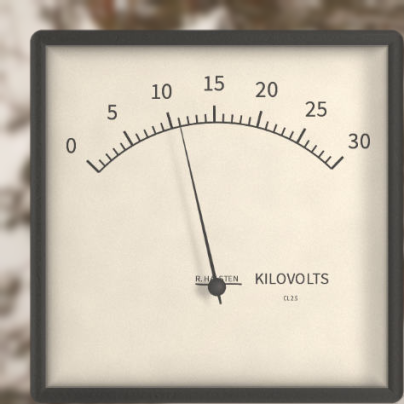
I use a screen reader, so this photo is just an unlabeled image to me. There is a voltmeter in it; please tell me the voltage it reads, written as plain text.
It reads 11 kV
